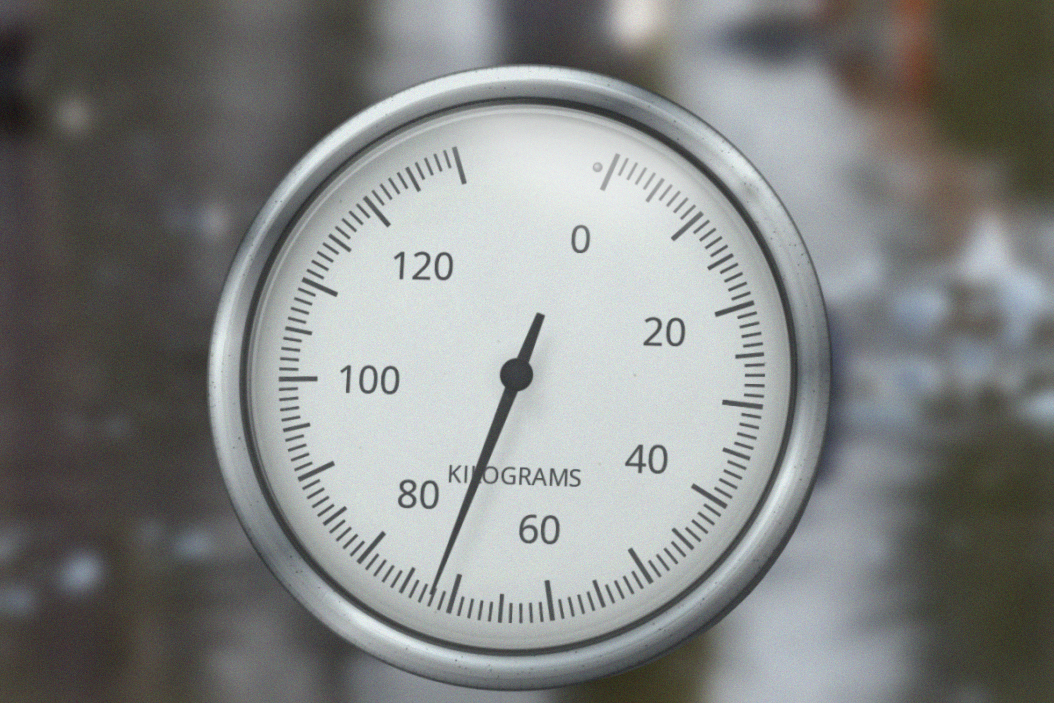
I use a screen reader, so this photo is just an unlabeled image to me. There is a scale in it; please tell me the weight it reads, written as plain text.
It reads 72 kg
